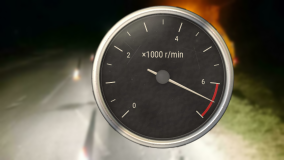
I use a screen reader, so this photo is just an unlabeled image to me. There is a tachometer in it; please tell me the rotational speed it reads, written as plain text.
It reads 6500 rpm
